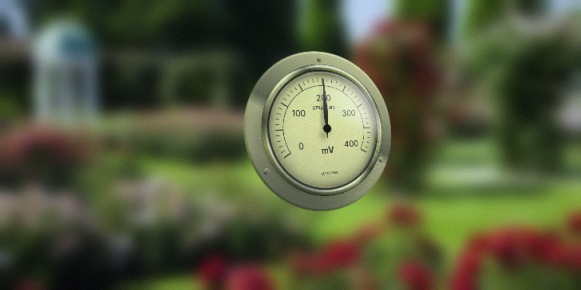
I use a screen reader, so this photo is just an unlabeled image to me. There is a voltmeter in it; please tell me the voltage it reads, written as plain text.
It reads 200 mV
